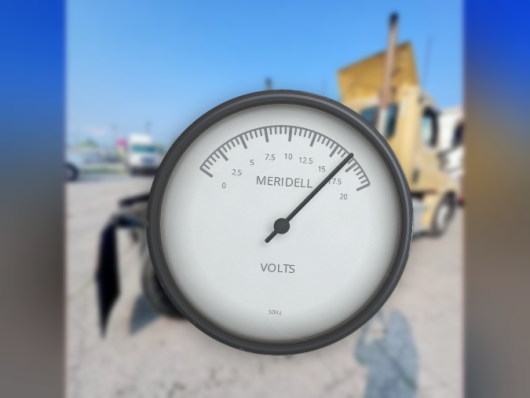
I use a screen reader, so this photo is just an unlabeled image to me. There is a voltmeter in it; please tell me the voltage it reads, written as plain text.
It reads 16.5 V
